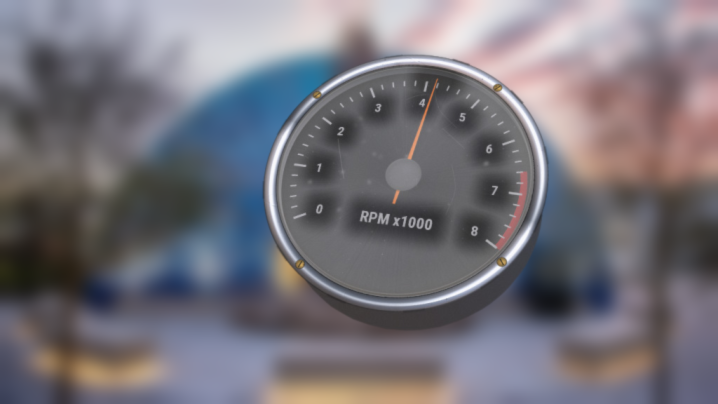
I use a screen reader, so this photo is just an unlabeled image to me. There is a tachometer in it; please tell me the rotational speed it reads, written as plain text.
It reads 4200 rpm
